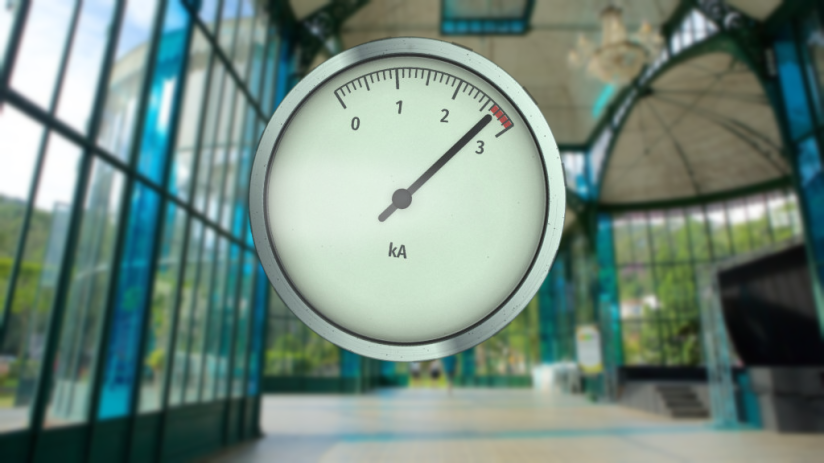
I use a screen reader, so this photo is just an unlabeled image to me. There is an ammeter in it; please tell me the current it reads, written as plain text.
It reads 2.7 kA
